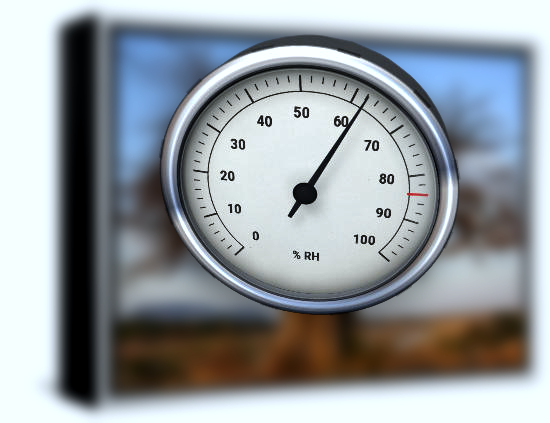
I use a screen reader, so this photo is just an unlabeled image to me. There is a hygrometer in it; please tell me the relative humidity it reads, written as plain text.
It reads 62 %
